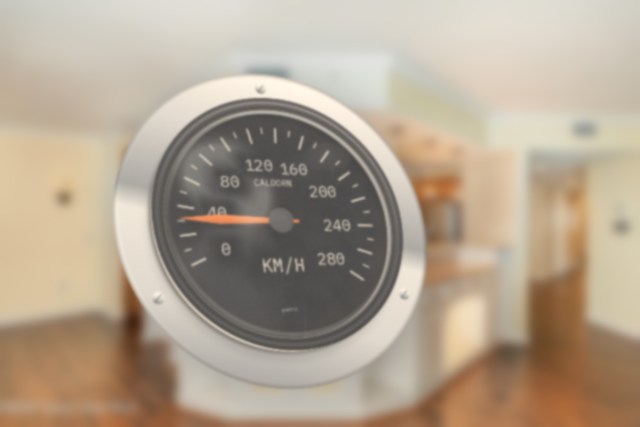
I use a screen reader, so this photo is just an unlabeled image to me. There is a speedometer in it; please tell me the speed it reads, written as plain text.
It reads 30 km/h
